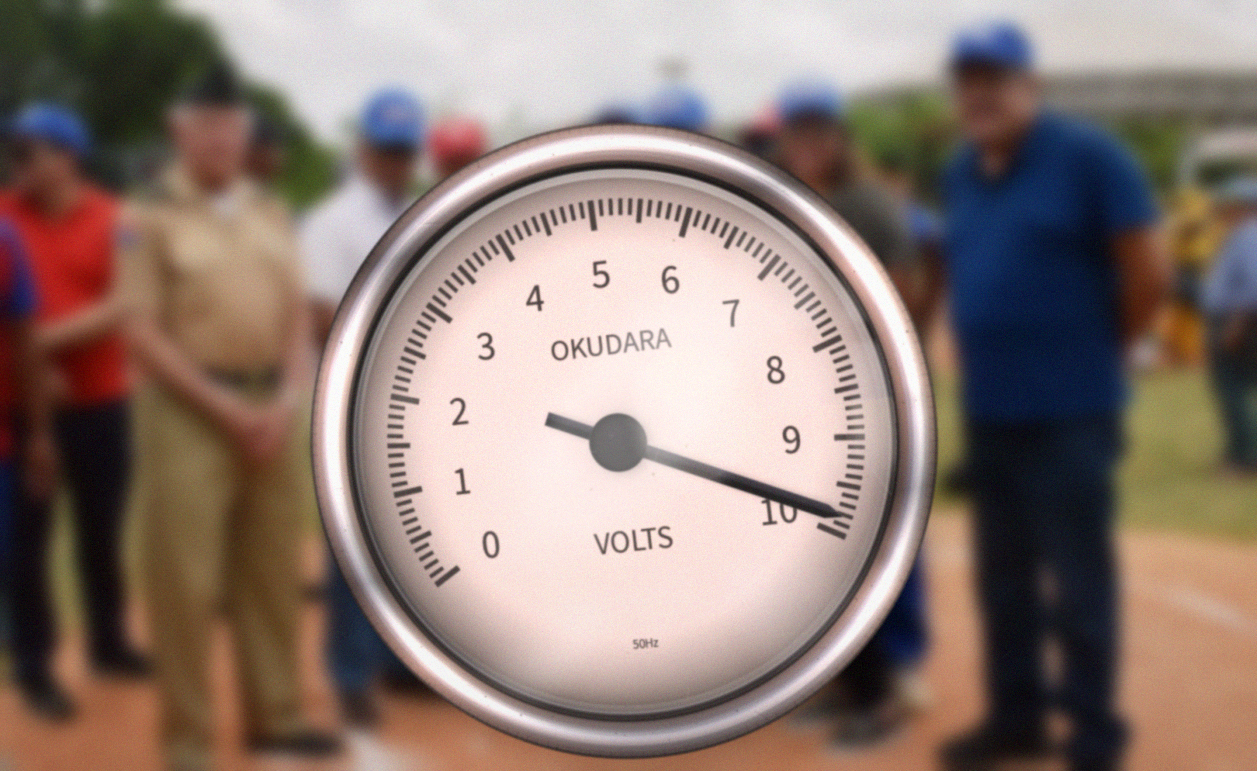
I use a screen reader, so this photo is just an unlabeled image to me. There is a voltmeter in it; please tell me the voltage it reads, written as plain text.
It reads 9.8 V
